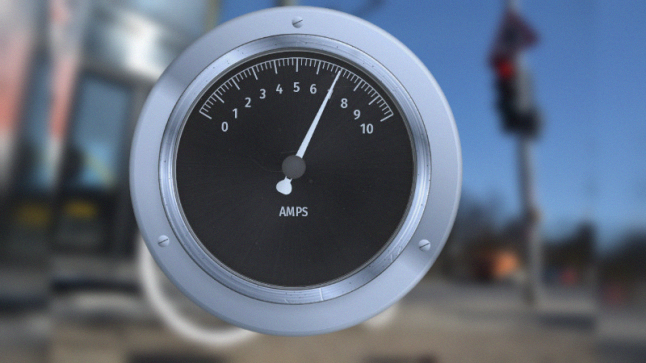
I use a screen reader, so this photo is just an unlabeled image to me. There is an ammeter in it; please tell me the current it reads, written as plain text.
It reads 7 A
